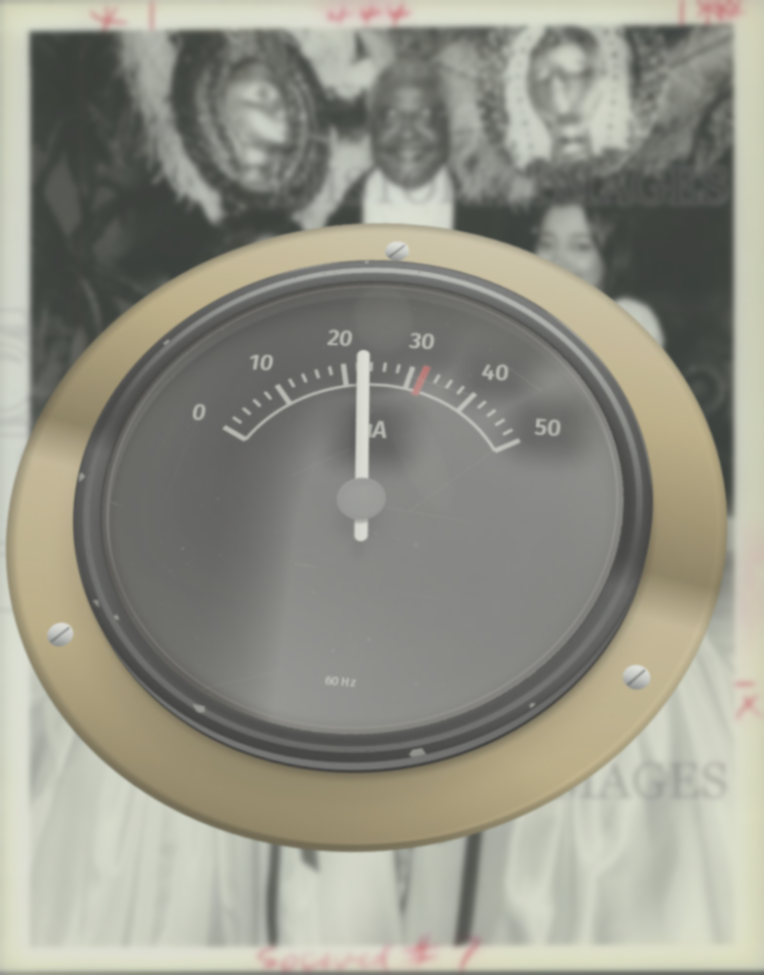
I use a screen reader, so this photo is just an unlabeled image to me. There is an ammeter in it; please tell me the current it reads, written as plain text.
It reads 23 µA
